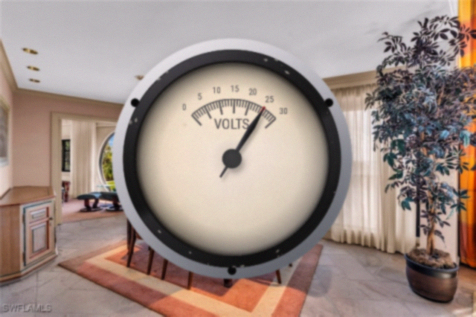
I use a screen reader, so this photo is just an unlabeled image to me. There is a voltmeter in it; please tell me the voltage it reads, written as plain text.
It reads 25 V
